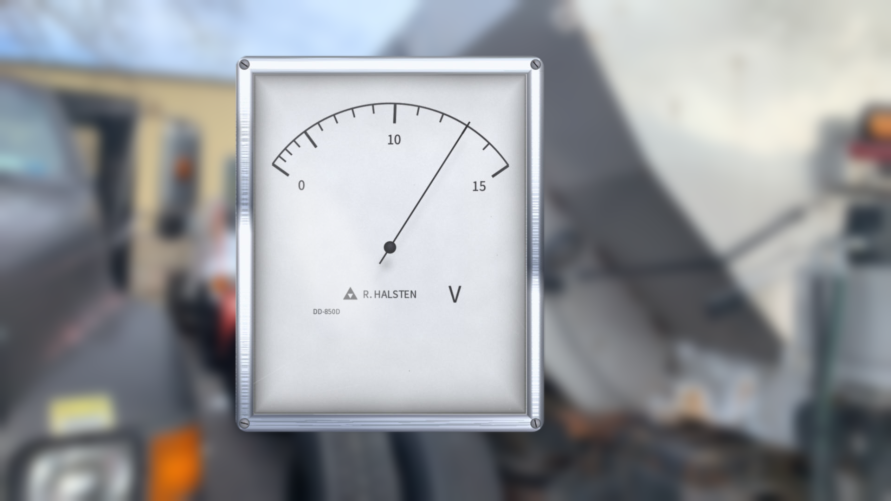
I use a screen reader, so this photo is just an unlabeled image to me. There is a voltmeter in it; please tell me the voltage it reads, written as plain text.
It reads 13 V
